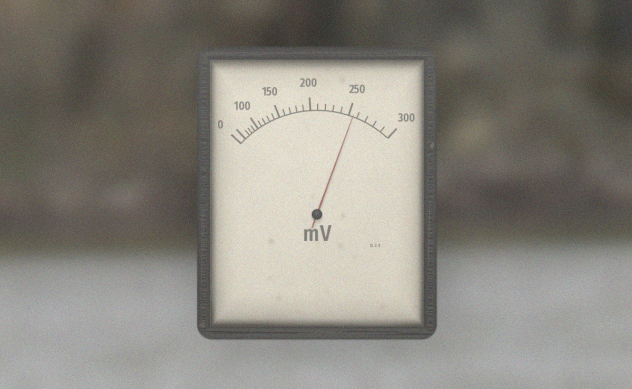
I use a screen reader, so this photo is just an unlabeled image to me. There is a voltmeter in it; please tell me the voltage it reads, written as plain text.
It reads 255 mV
